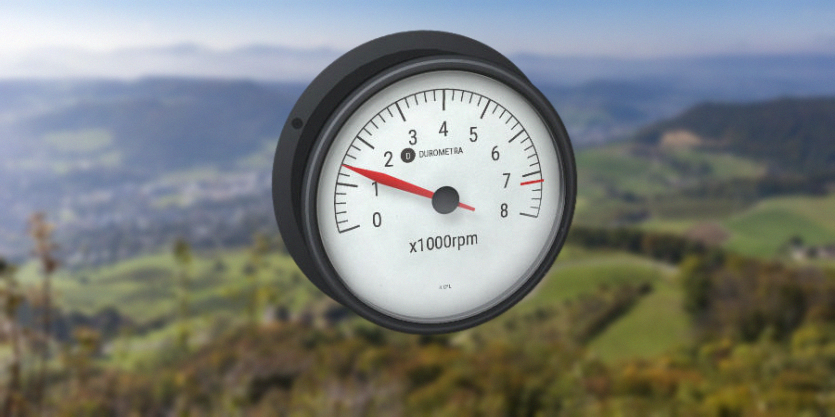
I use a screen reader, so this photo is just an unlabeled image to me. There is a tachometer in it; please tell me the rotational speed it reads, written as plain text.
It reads 1400 rpm
